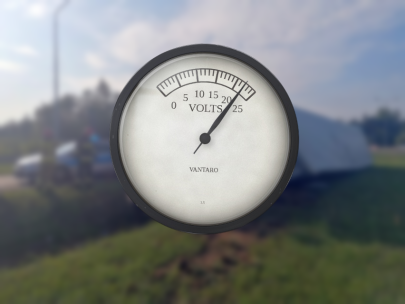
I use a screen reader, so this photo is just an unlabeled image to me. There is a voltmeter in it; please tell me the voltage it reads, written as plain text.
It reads 22 V
